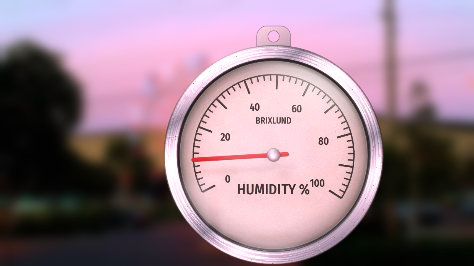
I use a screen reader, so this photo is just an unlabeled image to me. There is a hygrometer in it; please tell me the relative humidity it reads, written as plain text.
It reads 10 %
